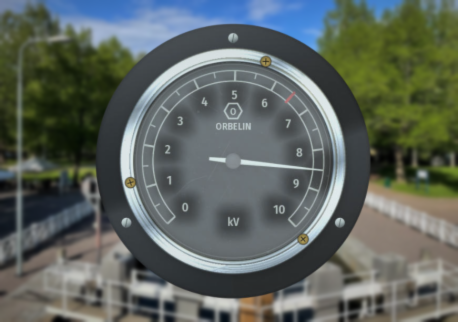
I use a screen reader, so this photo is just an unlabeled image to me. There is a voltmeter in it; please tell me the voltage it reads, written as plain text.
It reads 8.5 kV
